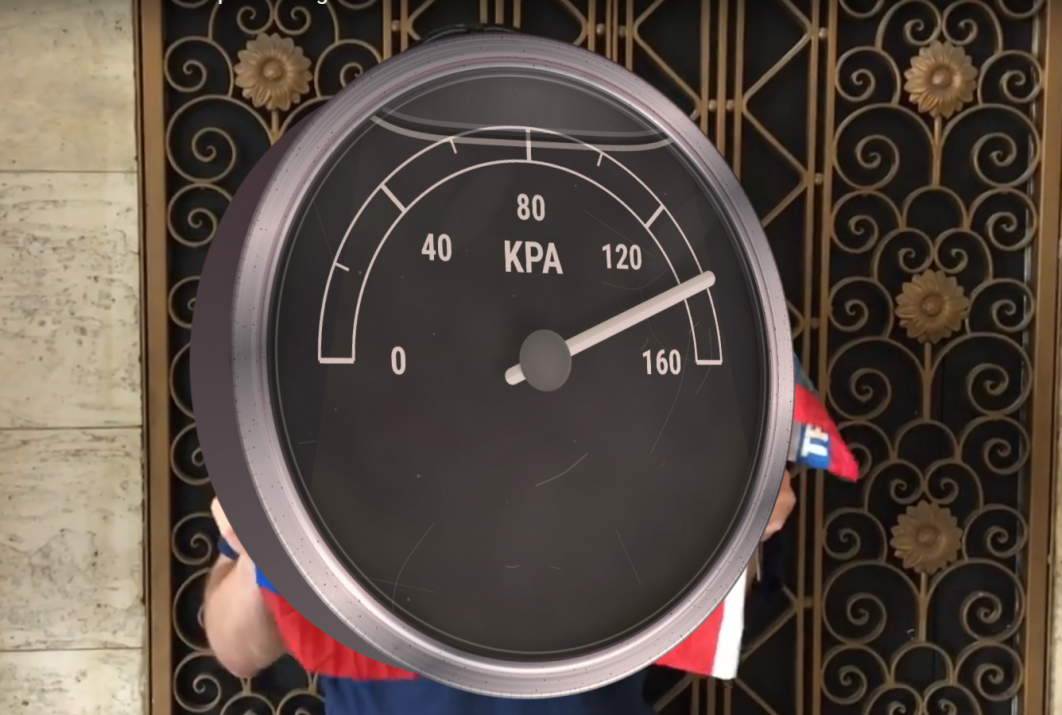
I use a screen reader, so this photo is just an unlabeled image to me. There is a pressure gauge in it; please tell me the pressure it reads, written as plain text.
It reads 140 kPa
